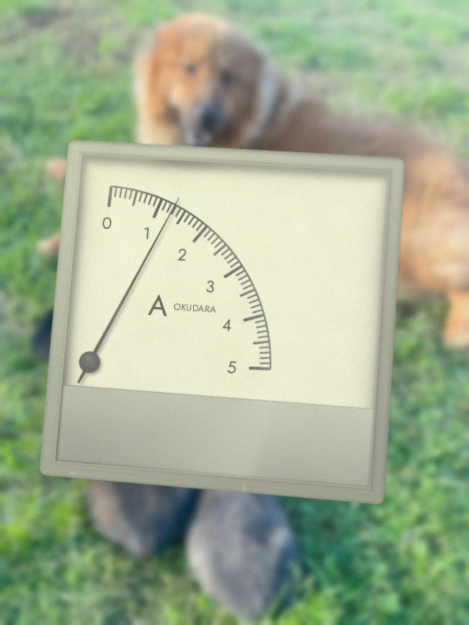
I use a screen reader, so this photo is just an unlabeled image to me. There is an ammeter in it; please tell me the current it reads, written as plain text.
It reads 1.3 A
